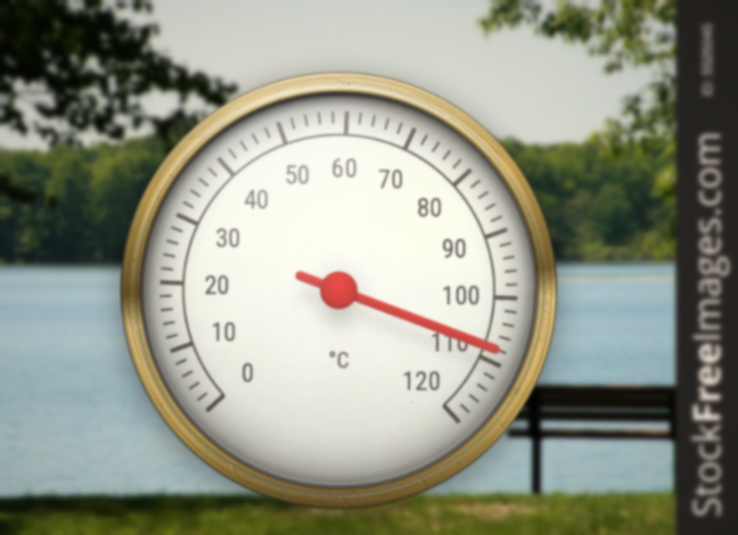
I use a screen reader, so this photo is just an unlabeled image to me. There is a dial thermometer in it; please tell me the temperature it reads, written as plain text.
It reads 108 °C
